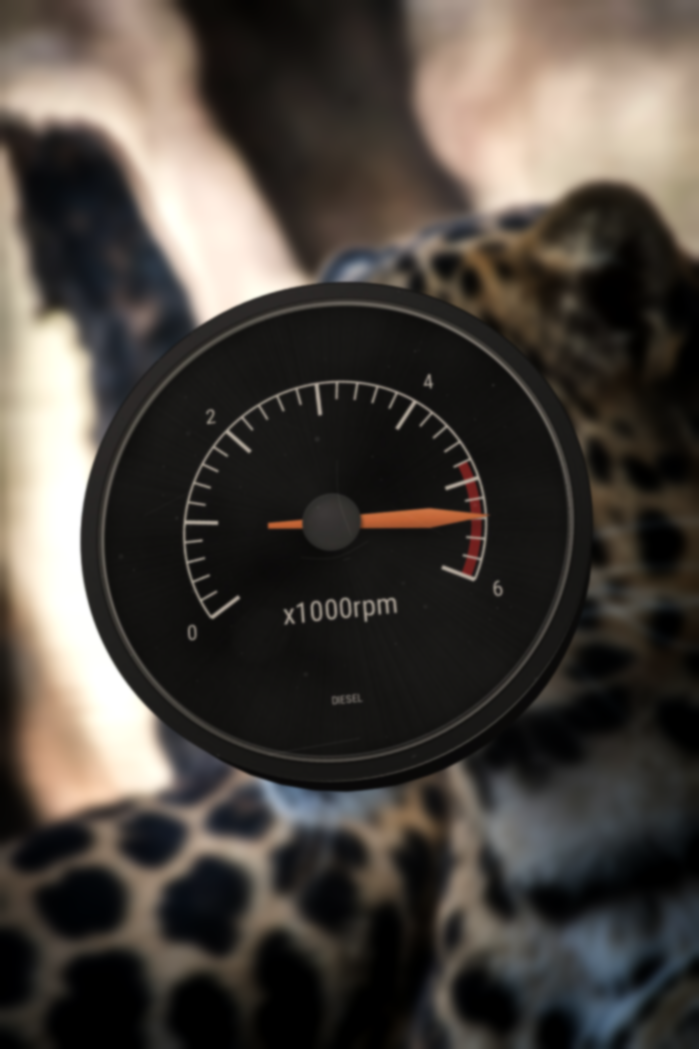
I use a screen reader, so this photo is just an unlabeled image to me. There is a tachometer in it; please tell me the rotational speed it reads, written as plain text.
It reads 5400 rpm
